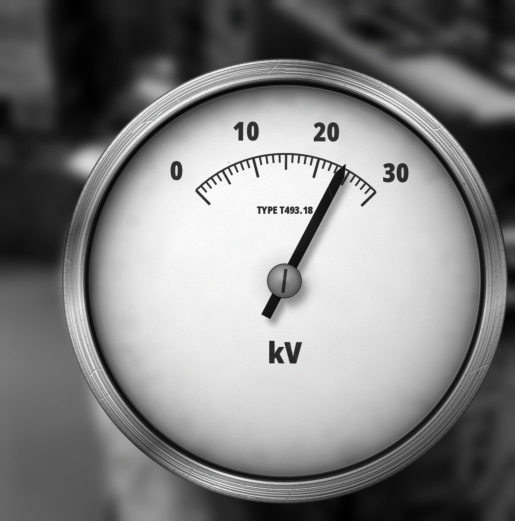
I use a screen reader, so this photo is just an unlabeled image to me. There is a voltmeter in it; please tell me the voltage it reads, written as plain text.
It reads 24 kV
